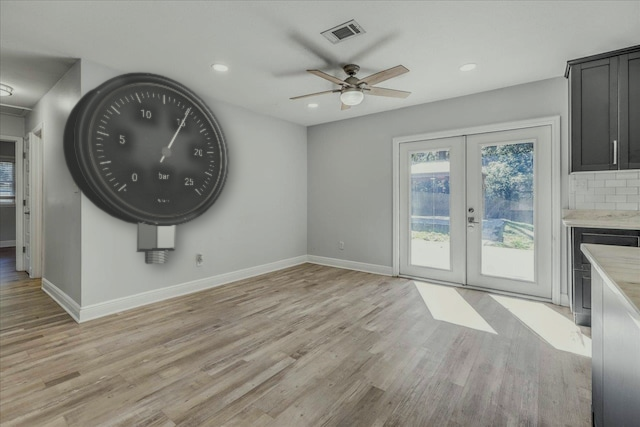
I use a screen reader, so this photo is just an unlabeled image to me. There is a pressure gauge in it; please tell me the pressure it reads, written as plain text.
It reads 15 bar
